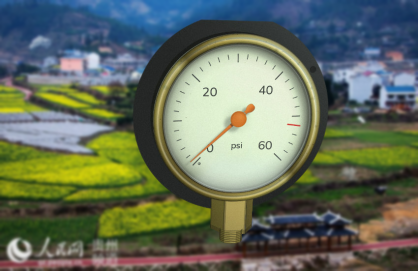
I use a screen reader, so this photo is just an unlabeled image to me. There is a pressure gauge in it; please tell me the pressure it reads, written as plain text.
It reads 1 psi
